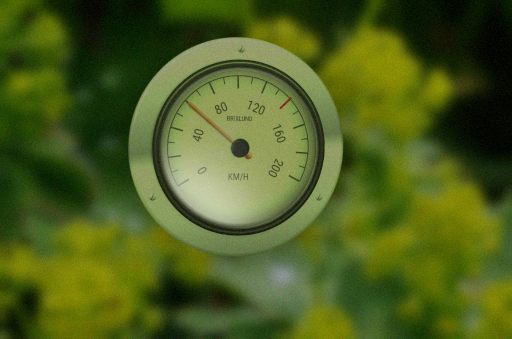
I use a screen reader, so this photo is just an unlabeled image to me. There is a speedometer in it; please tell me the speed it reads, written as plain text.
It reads 60 km/h
